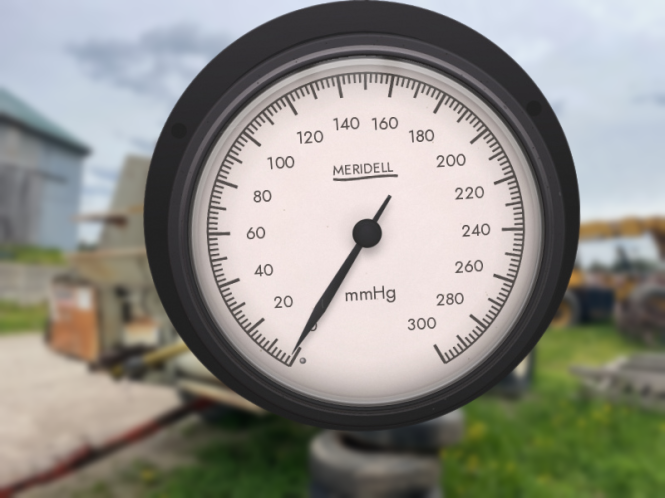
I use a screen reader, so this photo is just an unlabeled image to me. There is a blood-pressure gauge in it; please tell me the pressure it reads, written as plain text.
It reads 2 mmHg
